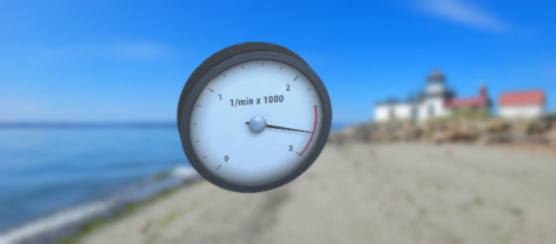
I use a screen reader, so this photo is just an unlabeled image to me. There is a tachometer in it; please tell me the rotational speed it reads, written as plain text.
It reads 2700 rpm
